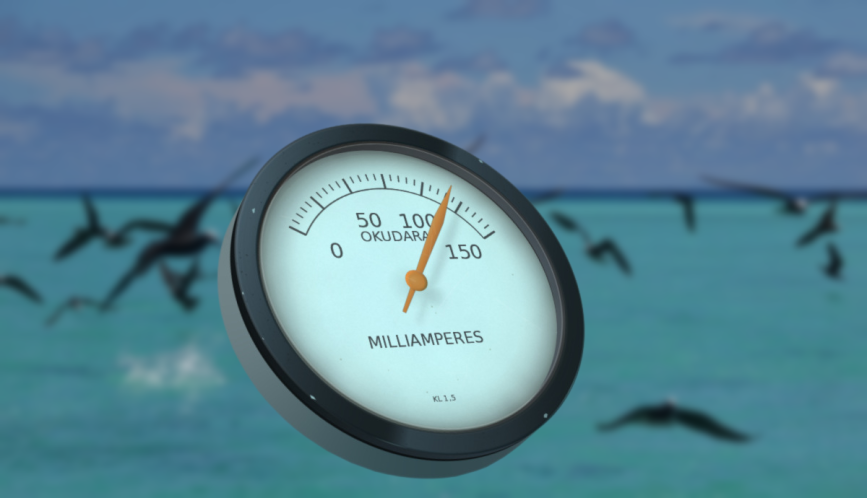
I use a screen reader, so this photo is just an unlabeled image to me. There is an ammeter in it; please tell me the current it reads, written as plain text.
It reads 115 mA
